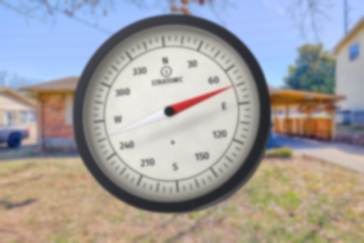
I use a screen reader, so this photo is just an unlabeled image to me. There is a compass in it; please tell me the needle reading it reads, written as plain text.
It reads 75 °
